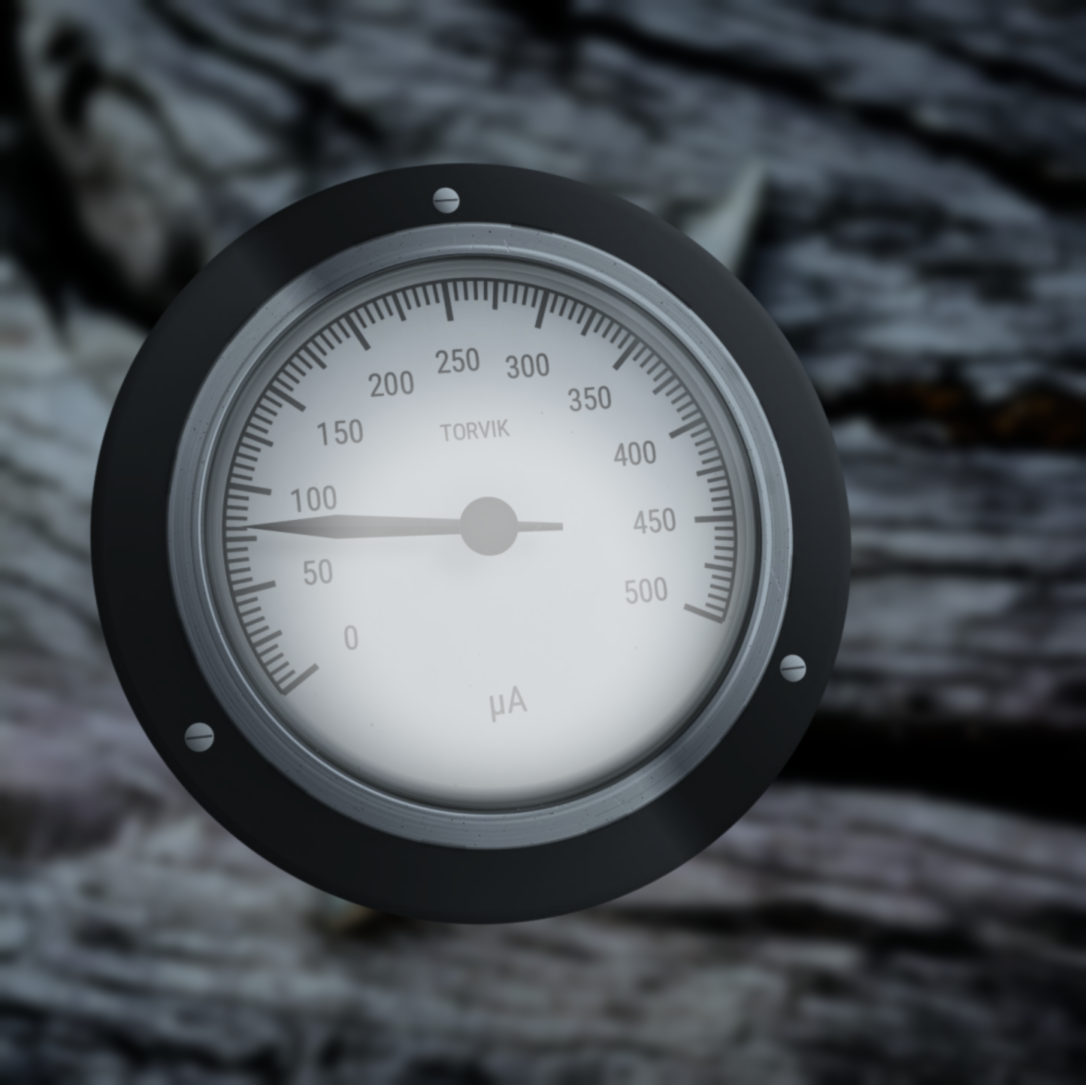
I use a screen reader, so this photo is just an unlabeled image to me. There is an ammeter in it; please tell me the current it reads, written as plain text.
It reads 80 µA
